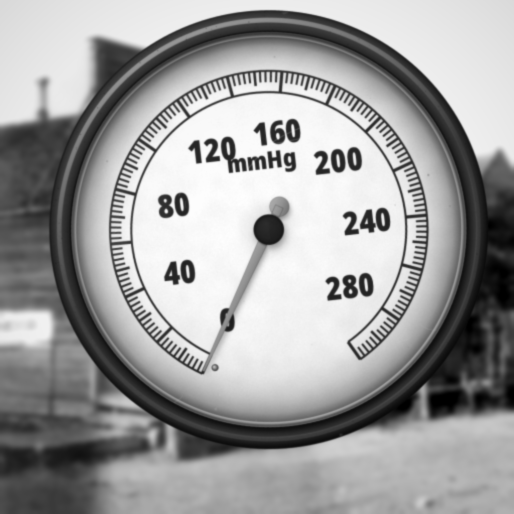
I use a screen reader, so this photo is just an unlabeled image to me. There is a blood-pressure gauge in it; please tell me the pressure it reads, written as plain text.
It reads 0 mmHg
